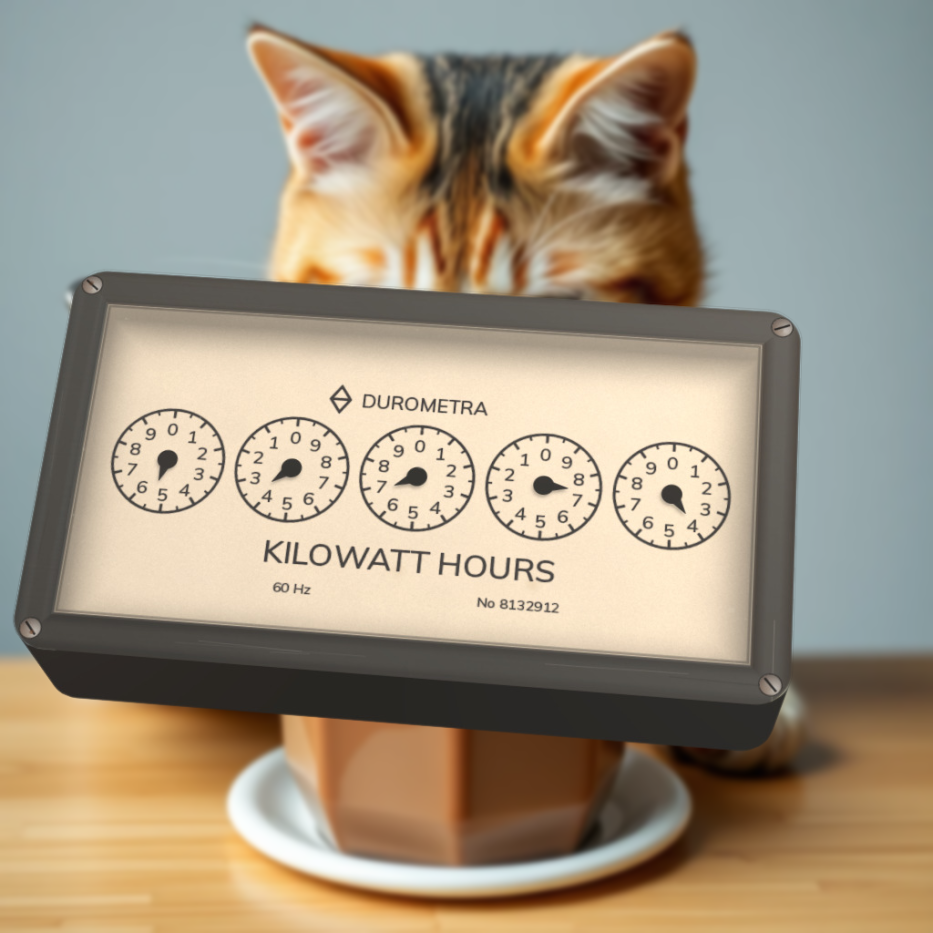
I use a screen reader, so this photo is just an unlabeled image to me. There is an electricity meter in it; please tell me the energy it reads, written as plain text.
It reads 53674 kWh
